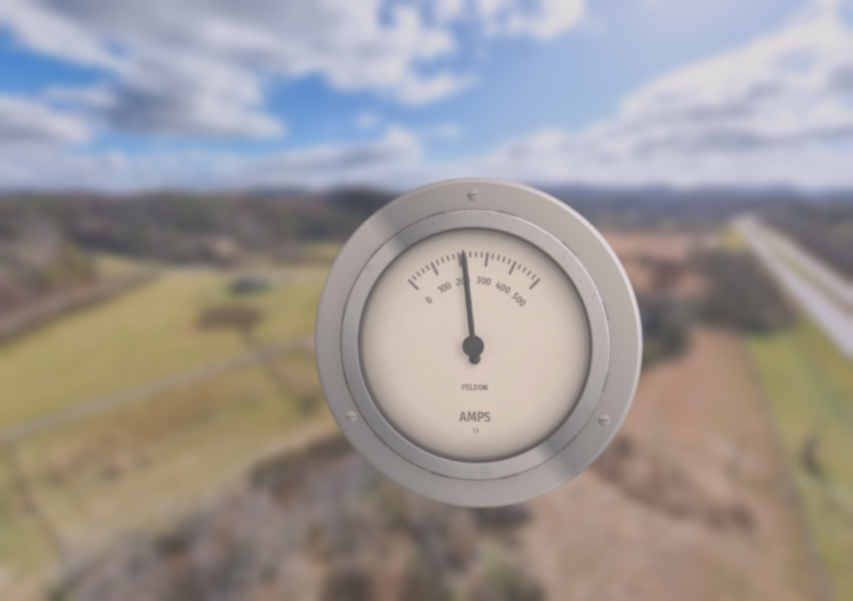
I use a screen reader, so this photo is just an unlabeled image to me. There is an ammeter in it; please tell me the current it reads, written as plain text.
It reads 220 A
